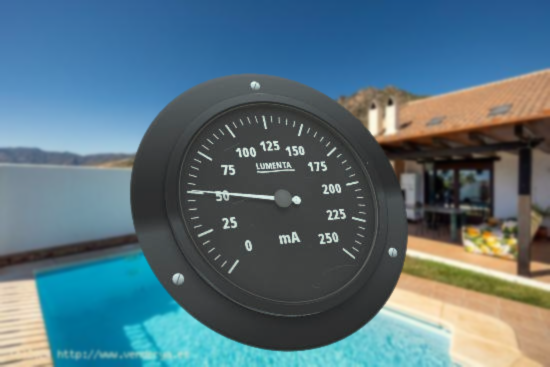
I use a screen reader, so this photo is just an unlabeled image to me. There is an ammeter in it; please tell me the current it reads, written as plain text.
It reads 50 mA
